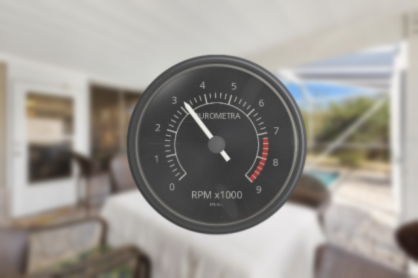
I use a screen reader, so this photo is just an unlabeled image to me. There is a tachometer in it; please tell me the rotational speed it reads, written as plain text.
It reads 3200 rpm
